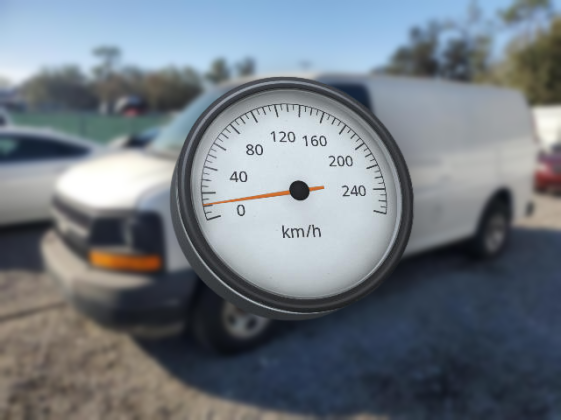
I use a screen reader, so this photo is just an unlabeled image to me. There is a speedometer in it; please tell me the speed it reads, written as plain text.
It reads 10 km/h
